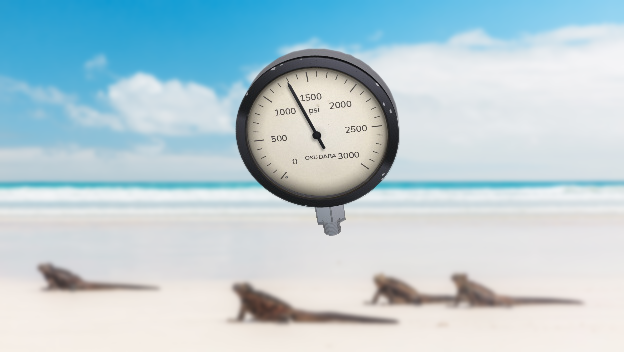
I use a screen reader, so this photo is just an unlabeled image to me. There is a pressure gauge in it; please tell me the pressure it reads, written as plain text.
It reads 1300 psi
